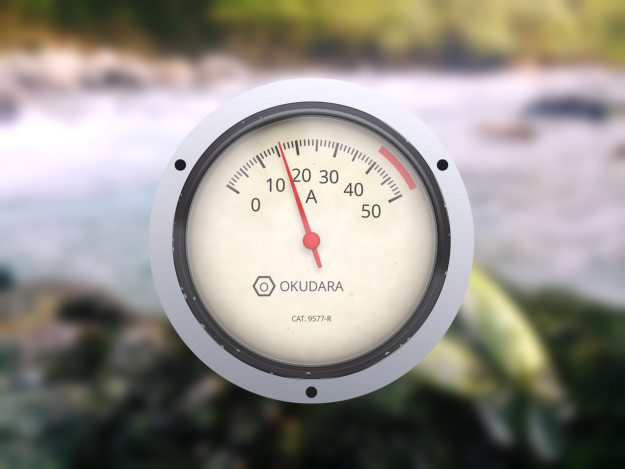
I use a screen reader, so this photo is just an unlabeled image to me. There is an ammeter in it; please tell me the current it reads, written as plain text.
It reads 16 A
